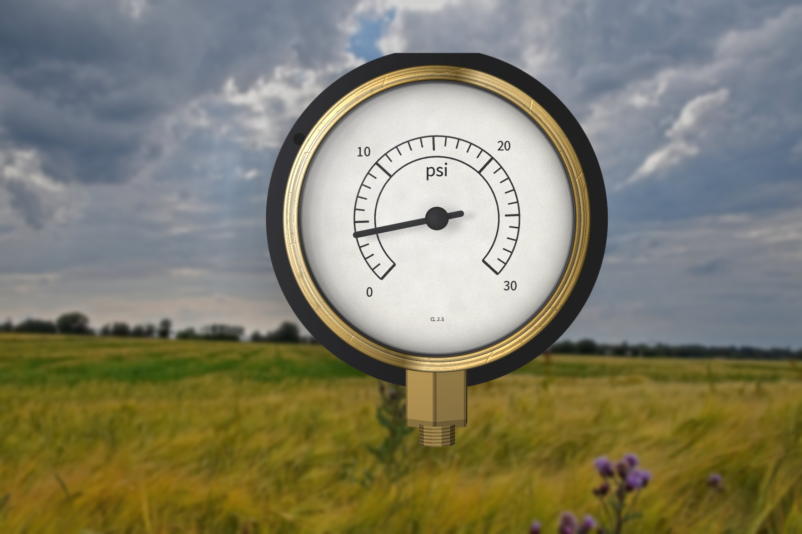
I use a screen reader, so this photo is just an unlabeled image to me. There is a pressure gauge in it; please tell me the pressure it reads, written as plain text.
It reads 4 psi
